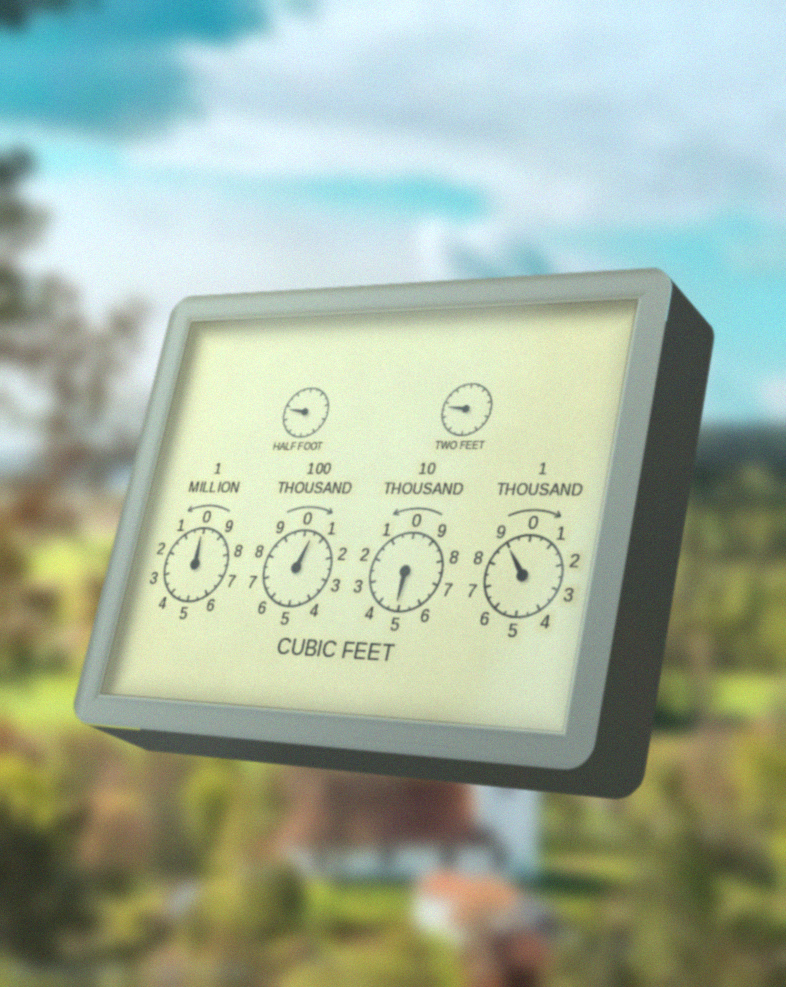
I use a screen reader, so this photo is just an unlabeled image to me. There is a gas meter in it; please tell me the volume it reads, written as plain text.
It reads 4900 ft³
